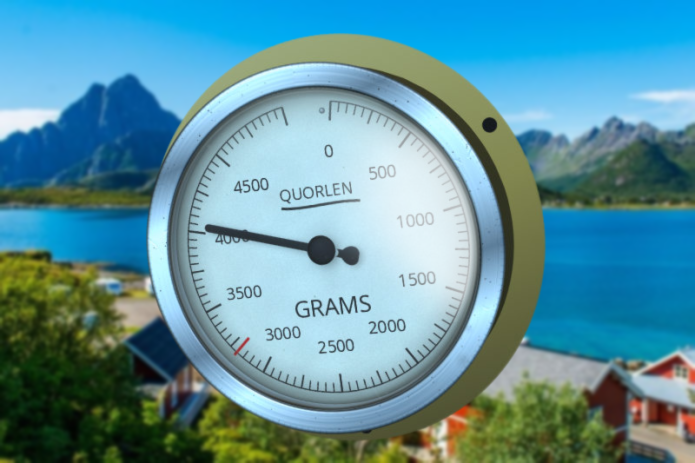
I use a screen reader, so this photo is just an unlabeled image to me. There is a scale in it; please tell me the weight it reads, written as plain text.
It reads 4050 g
